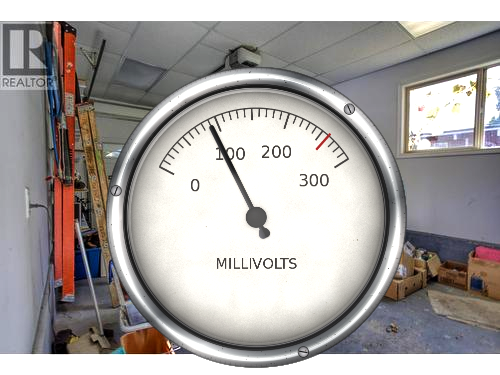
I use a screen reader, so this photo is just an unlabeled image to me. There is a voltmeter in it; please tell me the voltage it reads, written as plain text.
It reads 90 mV
